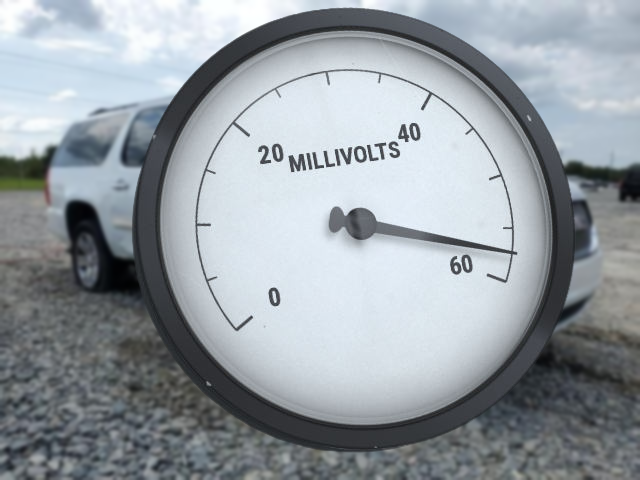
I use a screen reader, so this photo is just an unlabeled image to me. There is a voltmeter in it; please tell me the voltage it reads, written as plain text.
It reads 57.5 mV
